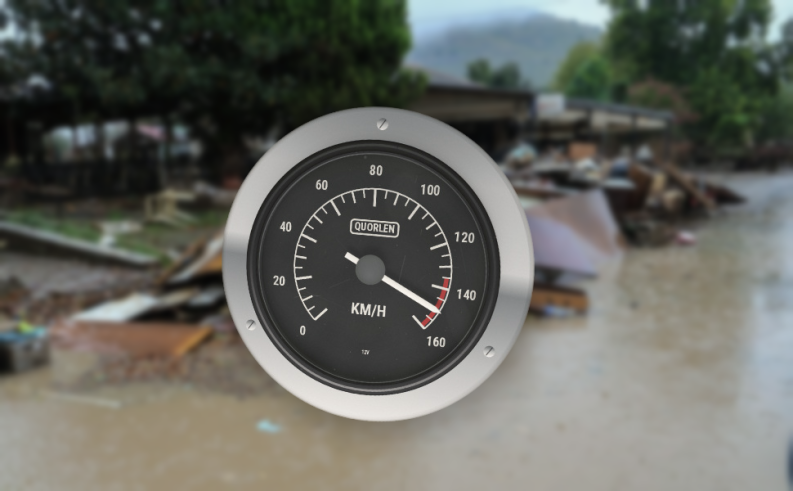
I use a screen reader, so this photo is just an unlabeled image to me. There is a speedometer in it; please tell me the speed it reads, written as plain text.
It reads 150 km/h
